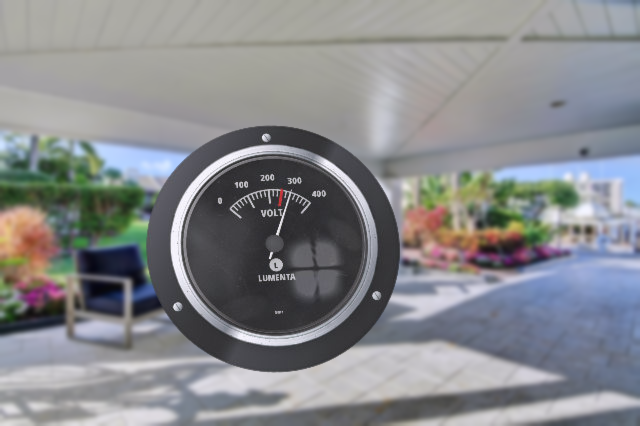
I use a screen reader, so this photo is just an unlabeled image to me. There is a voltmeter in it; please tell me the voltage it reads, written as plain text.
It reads 300 V
